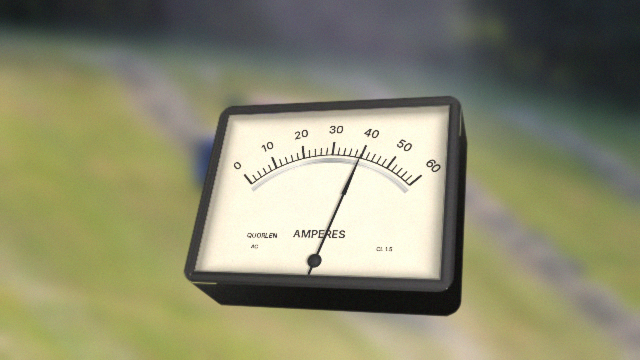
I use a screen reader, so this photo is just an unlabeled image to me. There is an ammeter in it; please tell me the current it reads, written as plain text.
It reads 40 A
